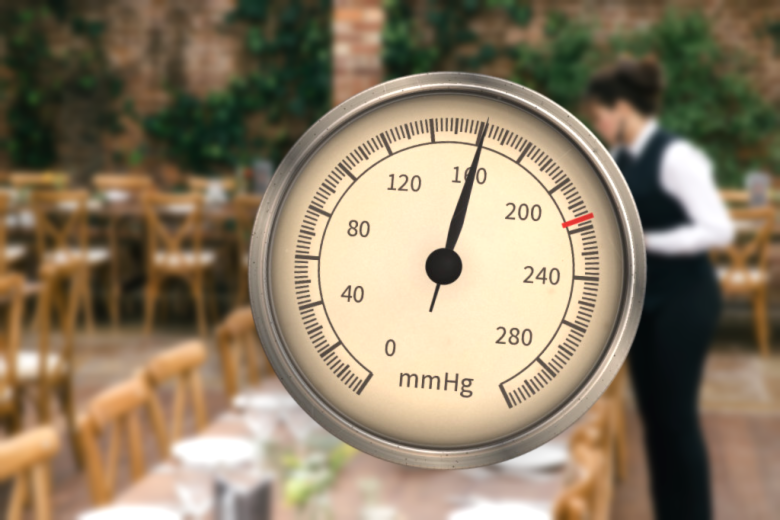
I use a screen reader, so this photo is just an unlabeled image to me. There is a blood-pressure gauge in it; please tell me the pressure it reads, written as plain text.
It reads 162 mmHg
